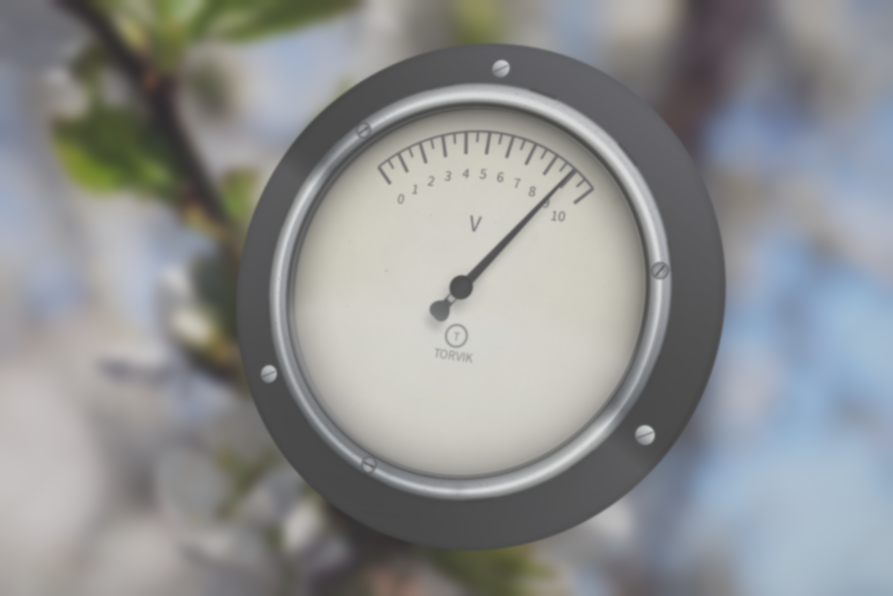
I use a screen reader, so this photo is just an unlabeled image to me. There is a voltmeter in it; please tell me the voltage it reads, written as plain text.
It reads 9 V
